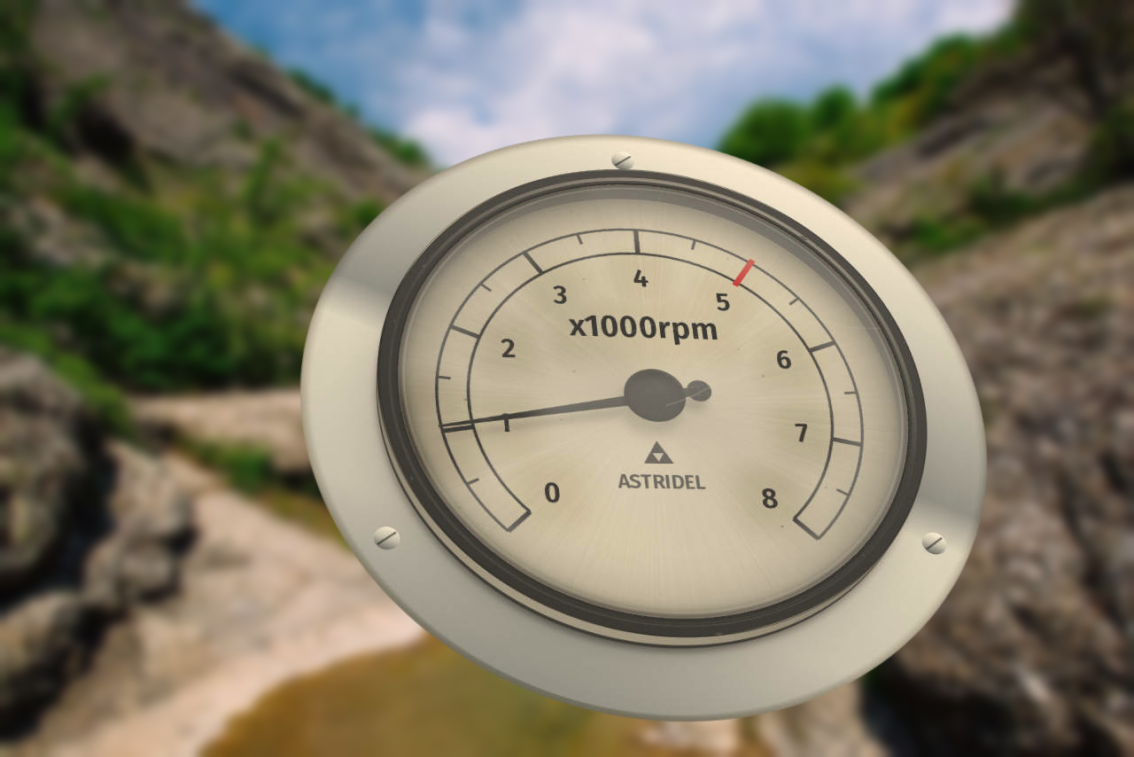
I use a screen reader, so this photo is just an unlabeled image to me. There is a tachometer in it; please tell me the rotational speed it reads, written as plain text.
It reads 1000 rpm
